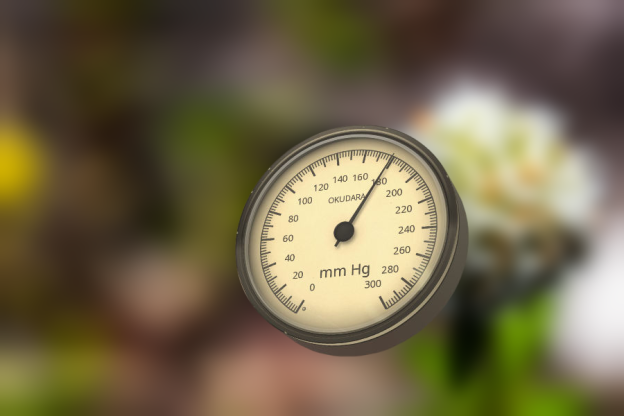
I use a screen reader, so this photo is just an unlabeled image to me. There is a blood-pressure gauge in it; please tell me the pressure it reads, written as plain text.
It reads 180 mmHg
